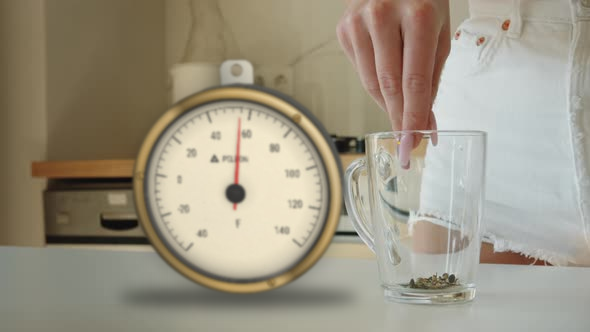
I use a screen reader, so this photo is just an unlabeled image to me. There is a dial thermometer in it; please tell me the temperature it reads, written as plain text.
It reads 56 °F
